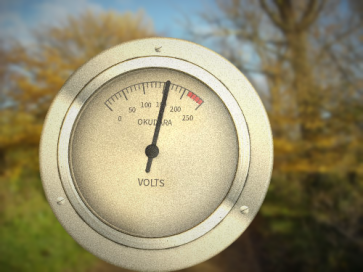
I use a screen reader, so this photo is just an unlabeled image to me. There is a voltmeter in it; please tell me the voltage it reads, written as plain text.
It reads 160 V
